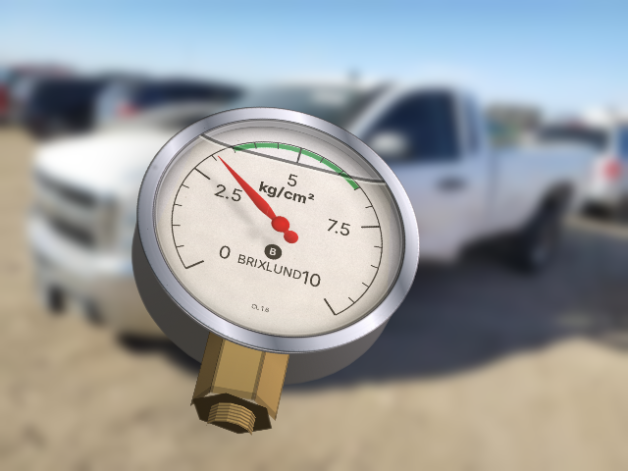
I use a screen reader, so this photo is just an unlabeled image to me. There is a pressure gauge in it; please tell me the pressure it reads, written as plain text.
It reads 3 kg/cm²
